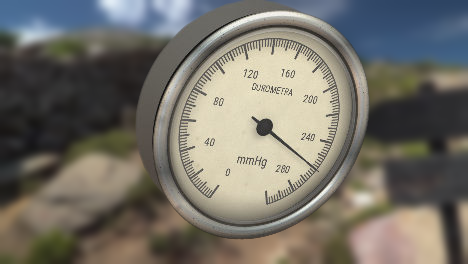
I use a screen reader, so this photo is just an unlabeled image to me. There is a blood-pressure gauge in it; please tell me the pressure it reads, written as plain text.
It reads 260 mmHg
